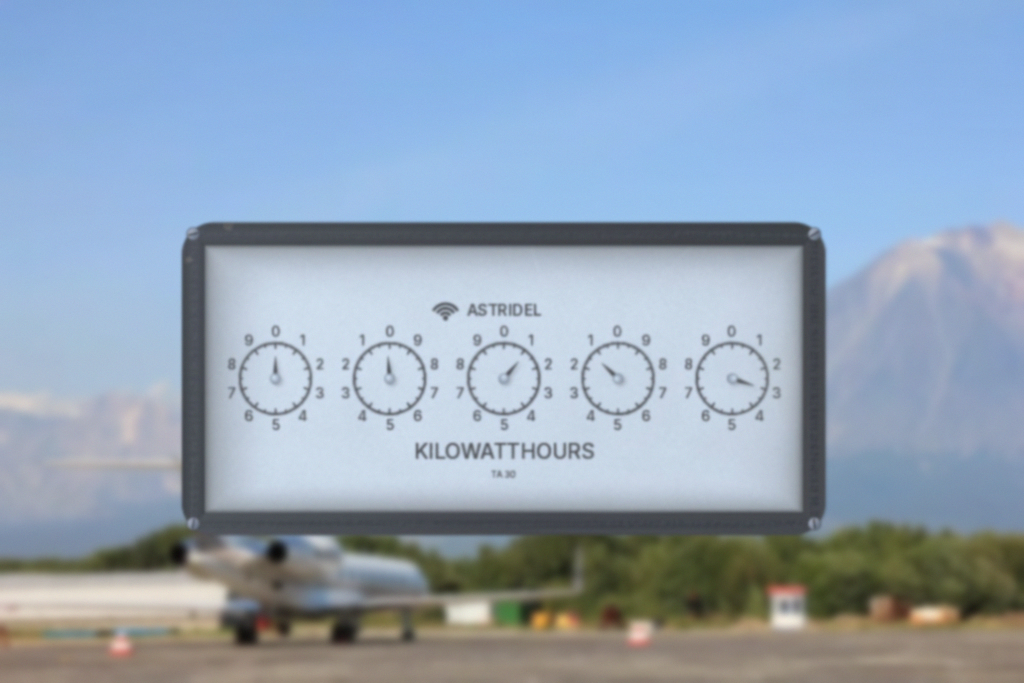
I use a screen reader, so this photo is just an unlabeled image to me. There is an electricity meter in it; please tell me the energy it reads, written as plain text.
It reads 113 kWh
